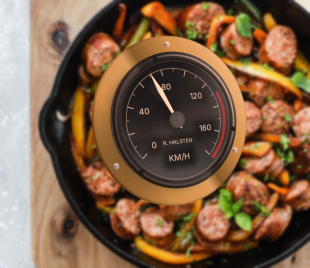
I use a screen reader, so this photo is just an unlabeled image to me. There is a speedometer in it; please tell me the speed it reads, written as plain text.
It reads 70 km/h
